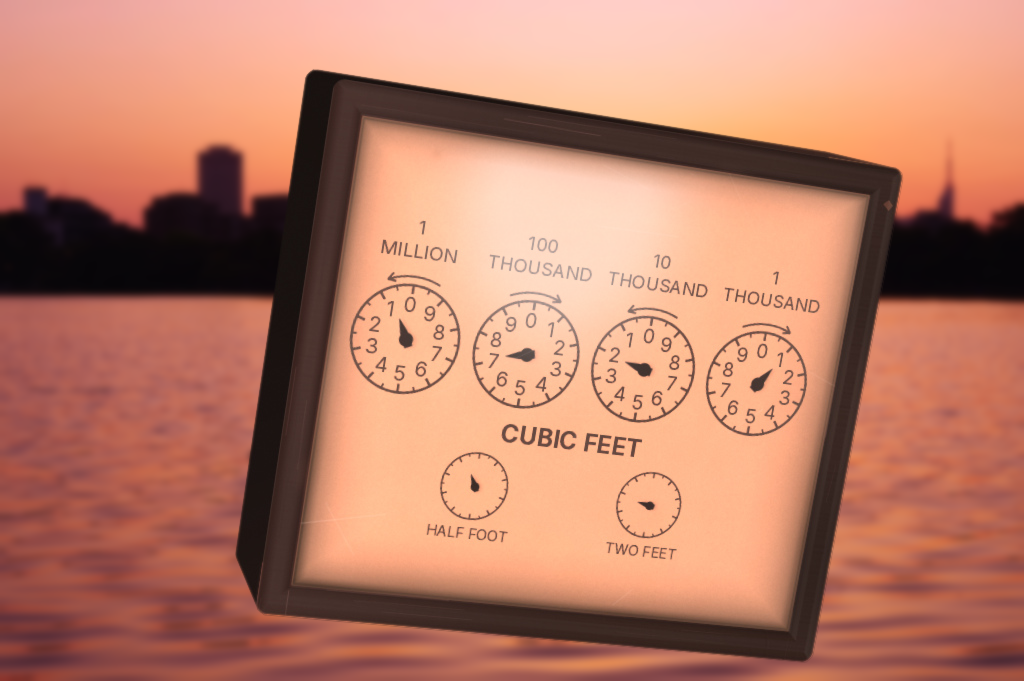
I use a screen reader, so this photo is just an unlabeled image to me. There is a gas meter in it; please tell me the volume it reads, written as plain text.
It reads 72100 ft³
